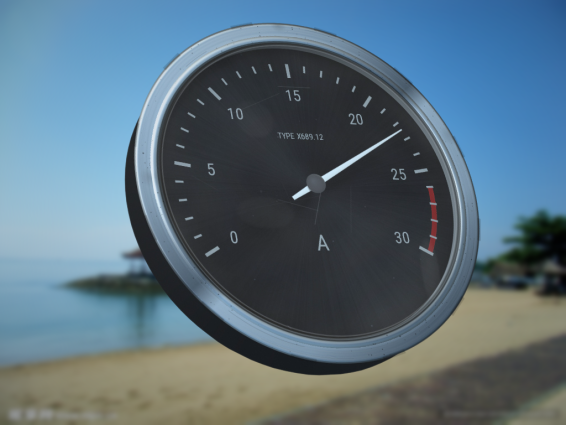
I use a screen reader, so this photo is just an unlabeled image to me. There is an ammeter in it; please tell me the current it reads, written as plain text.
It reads 22.5 A
